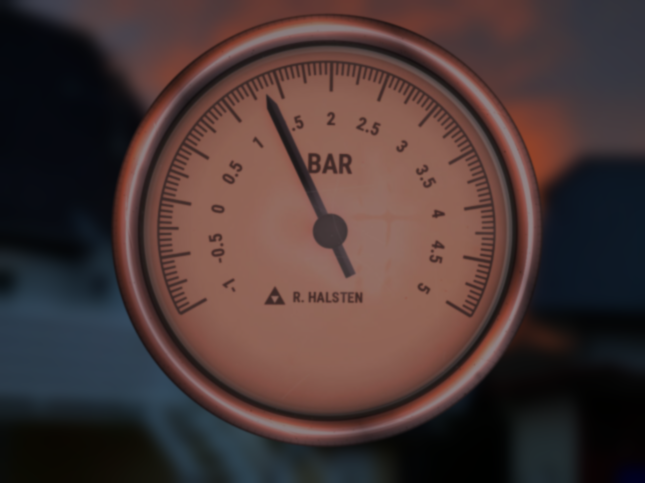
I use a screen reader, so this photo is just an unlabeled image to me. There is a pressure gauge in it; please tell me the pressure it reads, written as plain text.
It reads 1.35 bar
